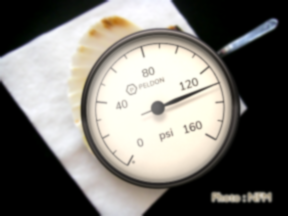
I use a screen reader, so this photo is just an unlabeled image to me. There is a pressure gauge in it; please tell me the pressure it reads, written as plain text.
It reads 130 psi
